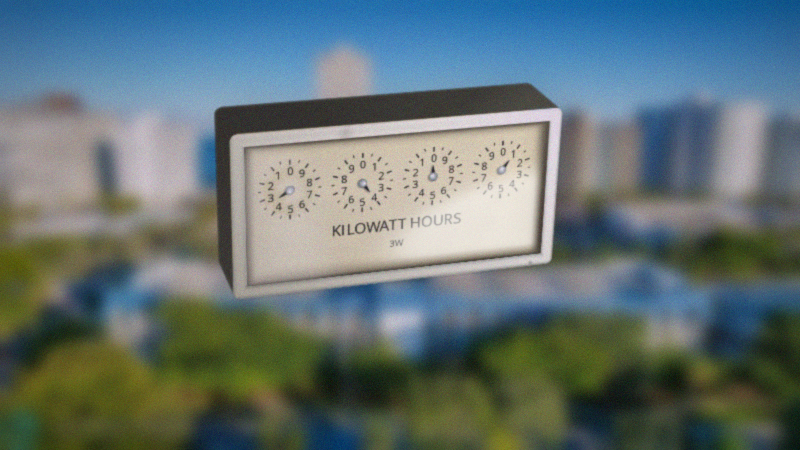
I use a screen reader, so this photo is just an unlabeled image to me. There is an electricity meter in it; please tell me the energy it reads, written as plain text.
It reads 3401 kWh
